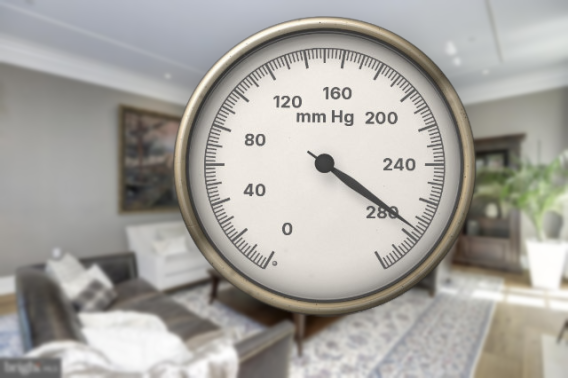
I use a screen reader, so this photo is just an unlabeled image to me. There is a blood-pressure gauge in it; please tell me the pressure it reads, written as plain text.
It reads 276 mmHg
